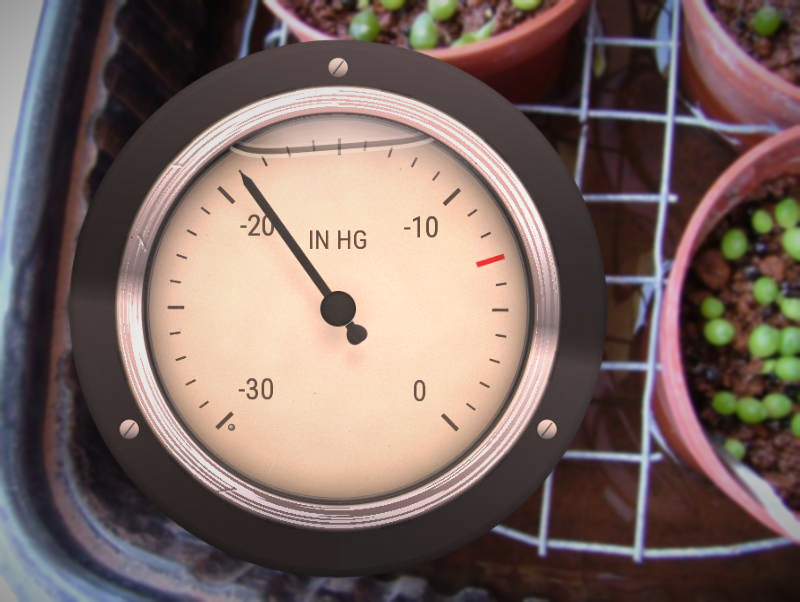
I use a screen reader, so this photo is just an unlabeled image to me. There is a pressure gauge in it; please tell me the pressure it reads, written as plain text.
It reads -19 inHg
